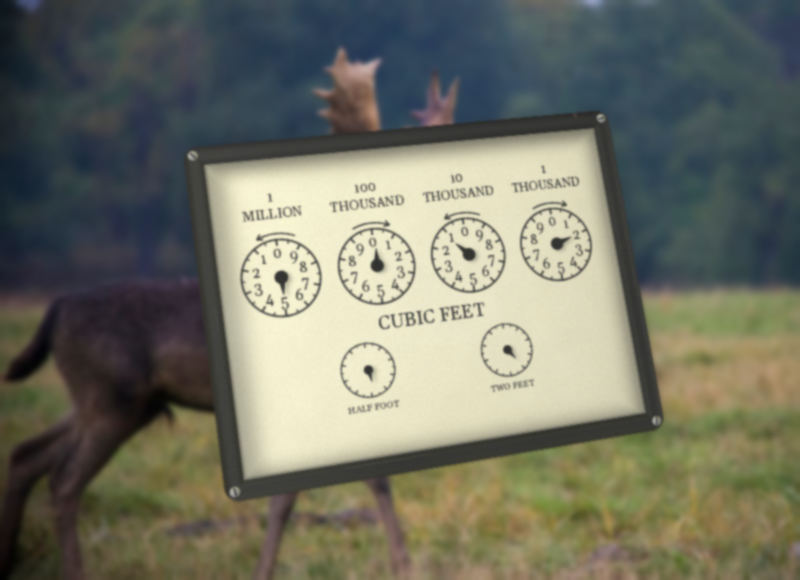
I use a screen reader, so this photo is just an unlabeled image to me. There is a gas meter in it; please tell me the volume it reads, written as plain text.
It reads 501200 ft³
